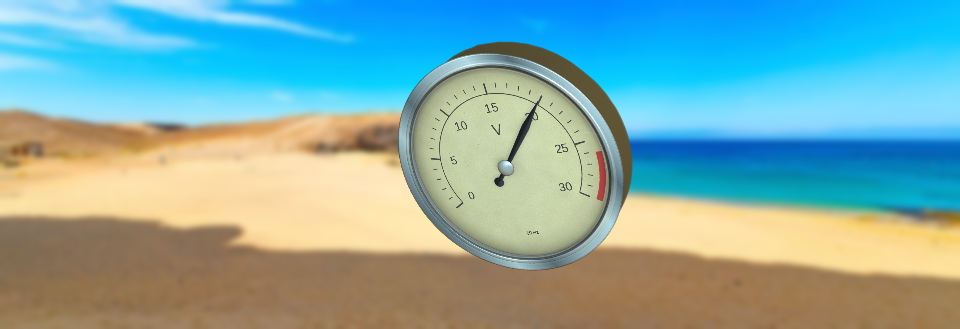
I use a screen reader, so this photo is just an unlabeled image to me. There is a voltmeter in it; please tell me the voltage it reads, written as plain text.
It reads 20 V
